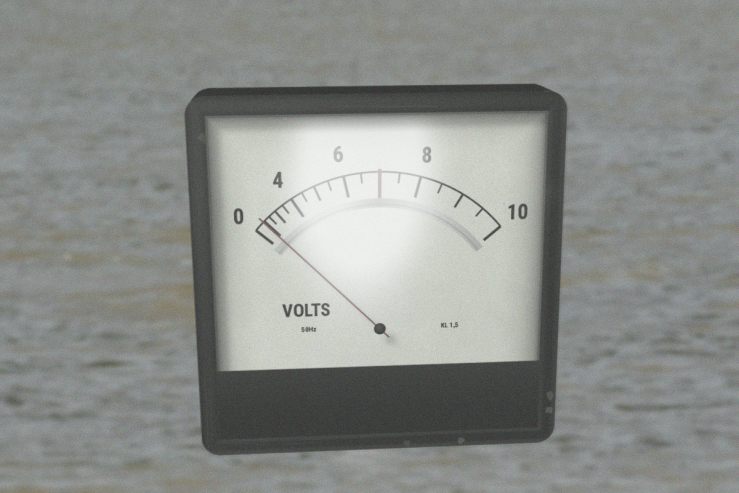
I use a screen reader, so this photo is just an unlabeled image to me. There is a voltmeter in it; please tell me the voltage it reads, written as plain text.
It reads 2 V
